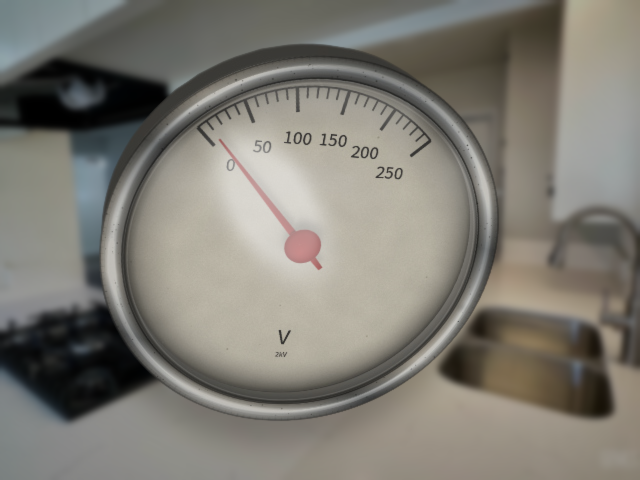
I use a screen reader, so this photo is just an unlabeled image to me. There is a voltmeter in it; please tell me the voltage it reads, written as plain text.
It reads 10 V
